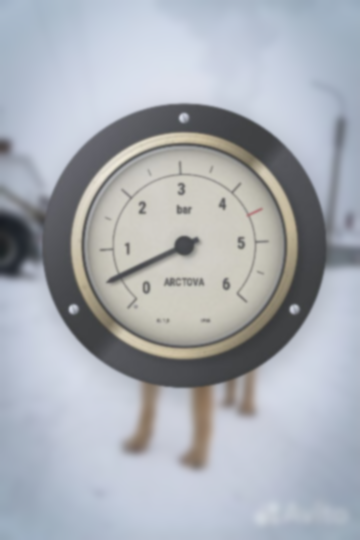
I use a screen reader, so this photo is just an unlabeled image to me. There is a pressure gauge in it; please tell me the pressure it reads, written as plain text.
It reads 0.5 bar
